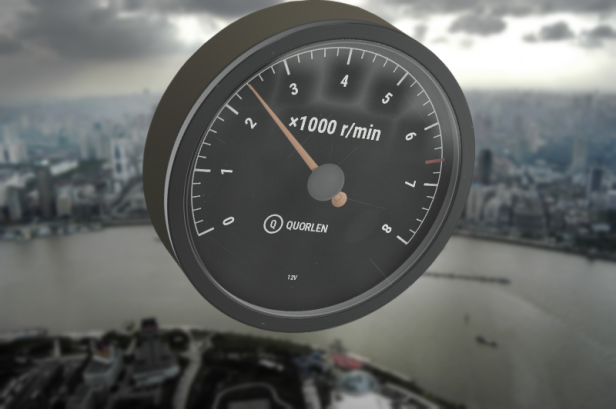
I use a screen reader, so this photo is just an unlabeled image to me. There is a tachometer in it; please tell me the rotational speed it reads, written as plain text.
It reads 2400 rpm
